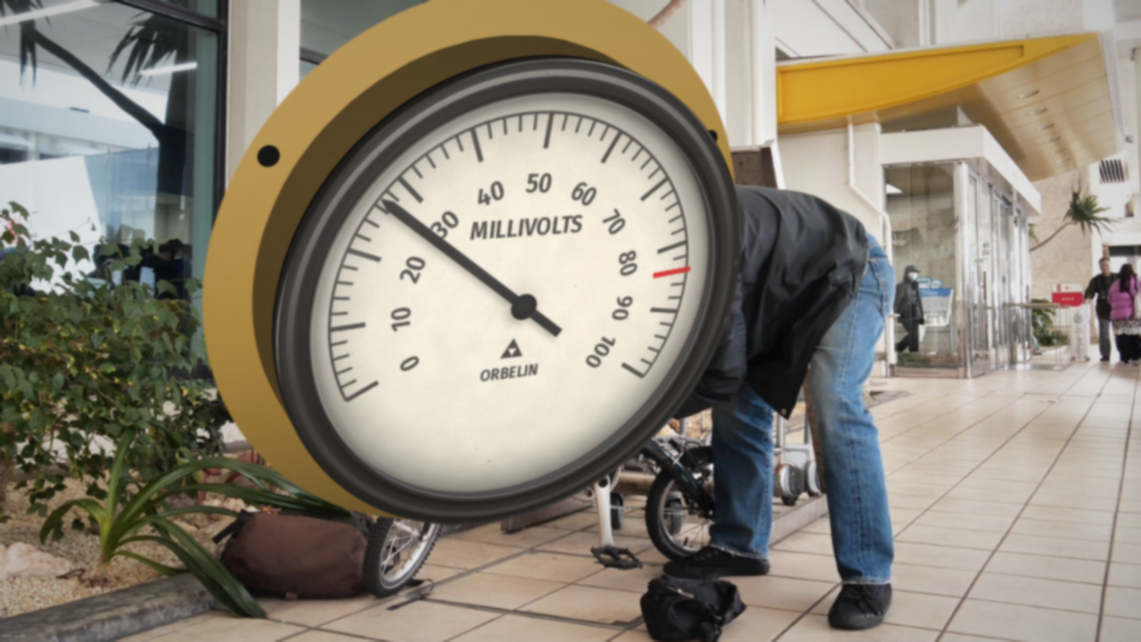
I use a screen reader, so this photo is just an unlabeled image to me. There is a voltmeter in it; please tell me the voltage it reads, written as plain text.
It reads 27 mV
